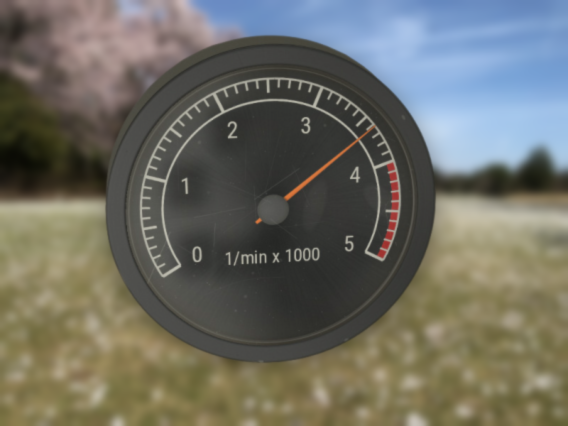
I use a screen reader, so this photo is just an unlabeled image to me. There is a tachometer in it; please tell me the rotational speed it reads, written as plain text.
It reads 3600 rpm
